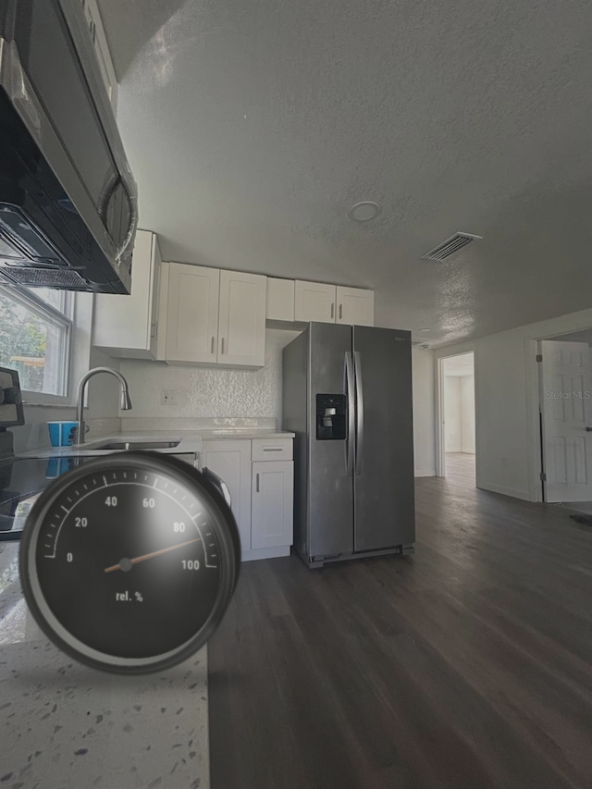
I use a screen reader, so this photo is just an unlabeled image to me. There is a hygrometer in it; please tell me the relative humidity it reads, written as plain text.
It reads 88 %
